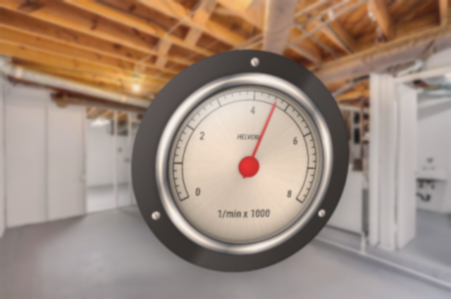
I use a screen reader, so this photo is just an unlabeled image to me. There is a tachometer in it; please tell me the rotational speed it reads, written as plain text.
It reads 4600 rpm
